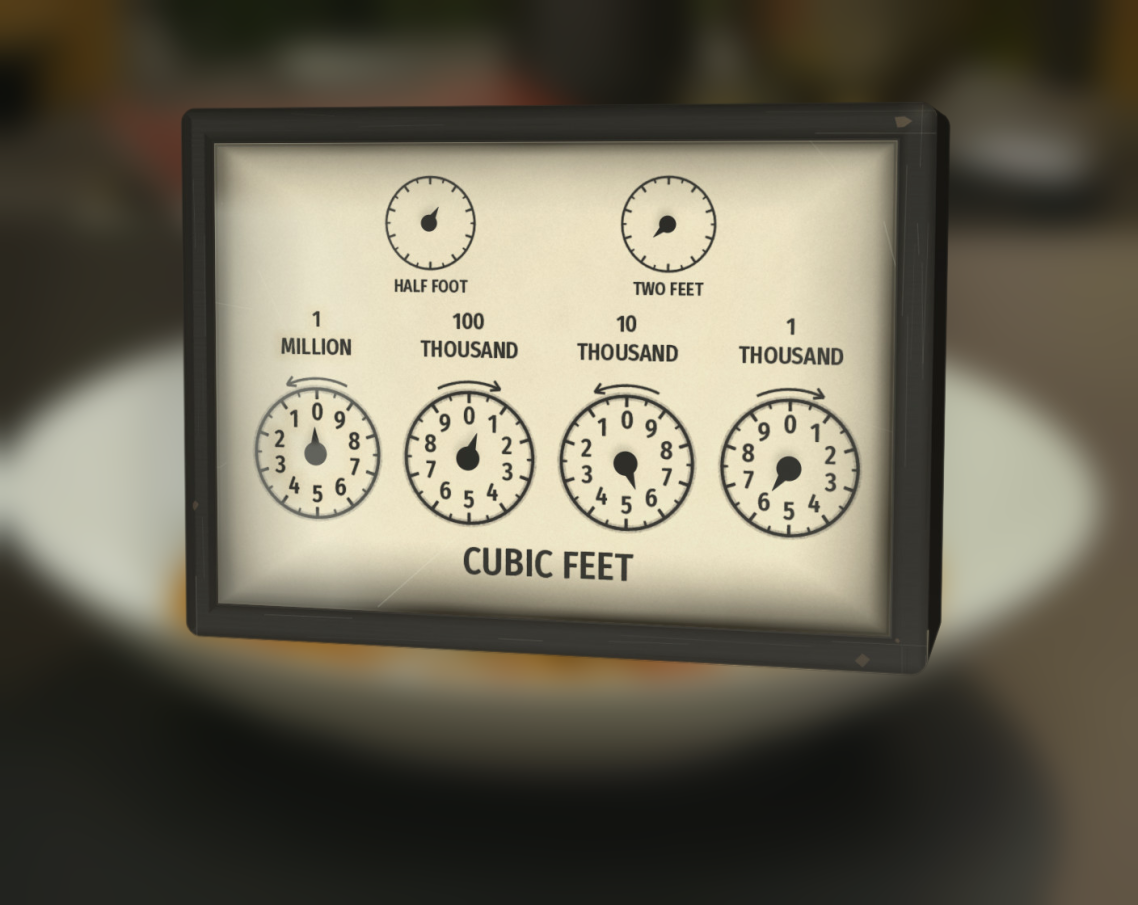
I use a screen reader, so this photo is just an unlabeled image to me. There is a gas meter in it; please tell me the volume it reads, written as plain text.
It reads 5600 ft³
